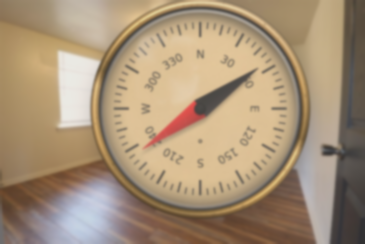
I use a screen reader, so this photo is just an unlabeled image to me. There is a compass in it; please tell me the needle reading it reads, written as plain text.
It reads 235 °
